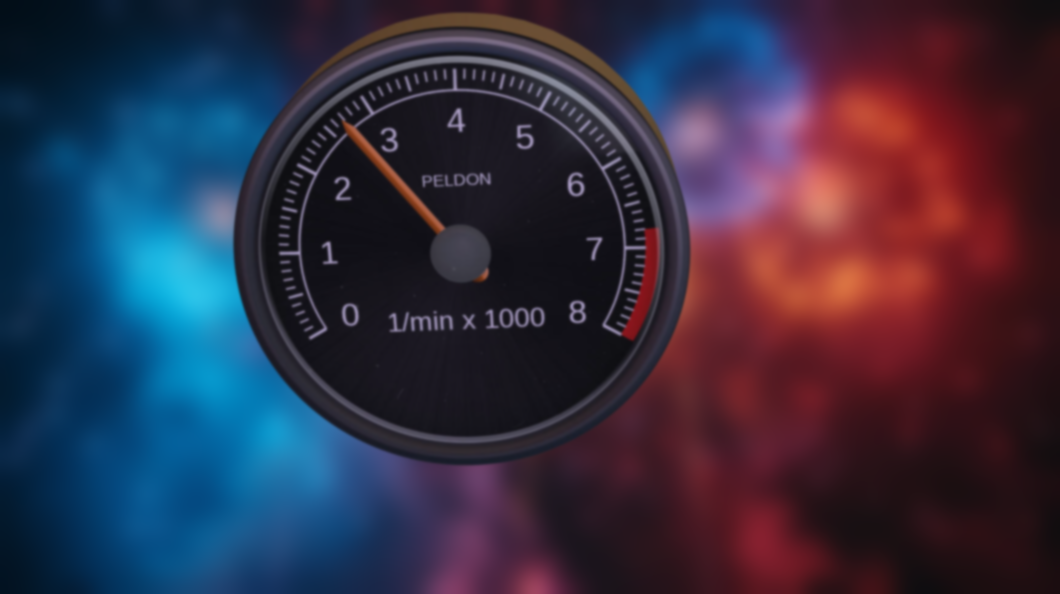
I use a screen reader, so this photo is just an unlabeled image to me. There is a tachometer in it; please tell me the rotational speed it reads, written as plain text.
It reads 2700 rpm
